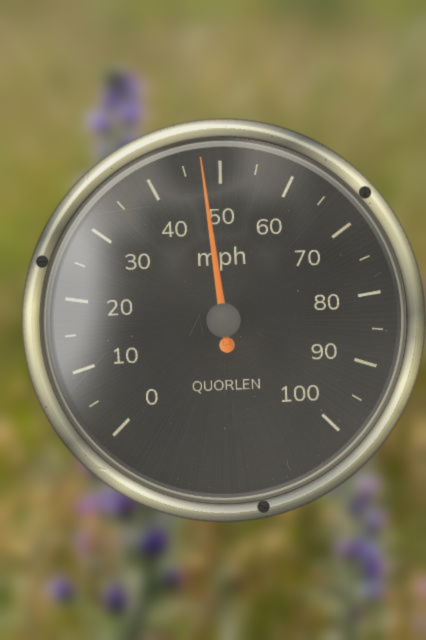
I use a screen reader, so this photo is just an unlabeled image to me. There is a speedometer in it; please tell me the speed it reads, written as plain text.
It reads 47.5 mph
